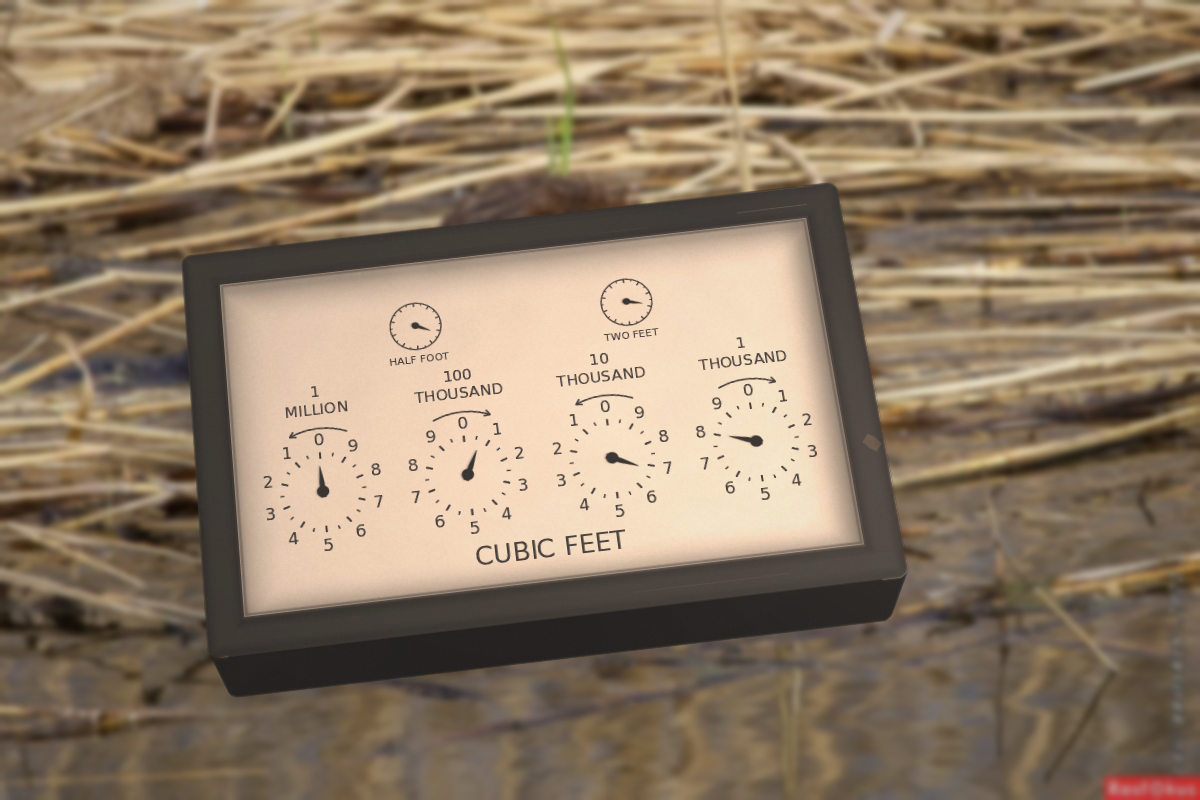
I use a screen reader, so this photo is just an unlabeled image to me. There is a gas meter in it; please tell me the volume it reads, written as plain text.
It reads 6800 ft³
